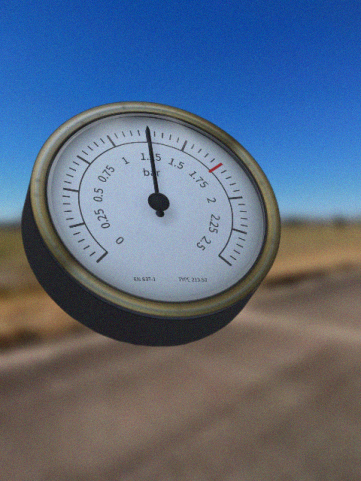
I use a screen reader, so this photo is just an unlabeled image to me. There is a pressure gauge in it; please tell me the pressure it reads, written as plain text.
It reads 1.25 bar
